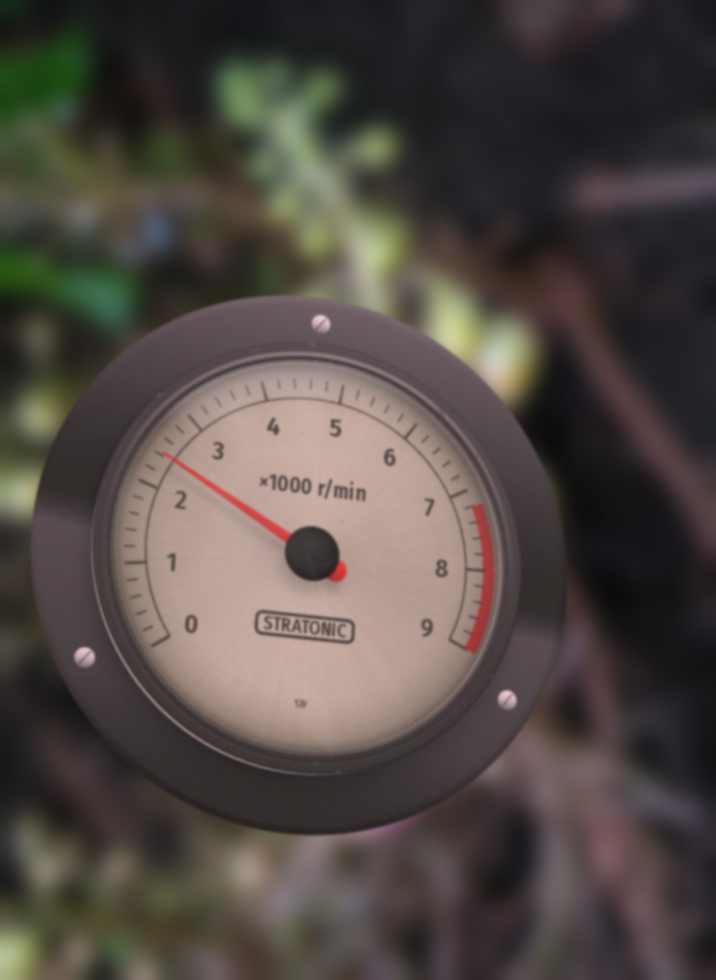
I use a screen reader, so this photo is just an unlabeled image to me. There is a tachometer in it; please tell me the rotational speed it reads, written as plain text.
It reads 2400 rpm
